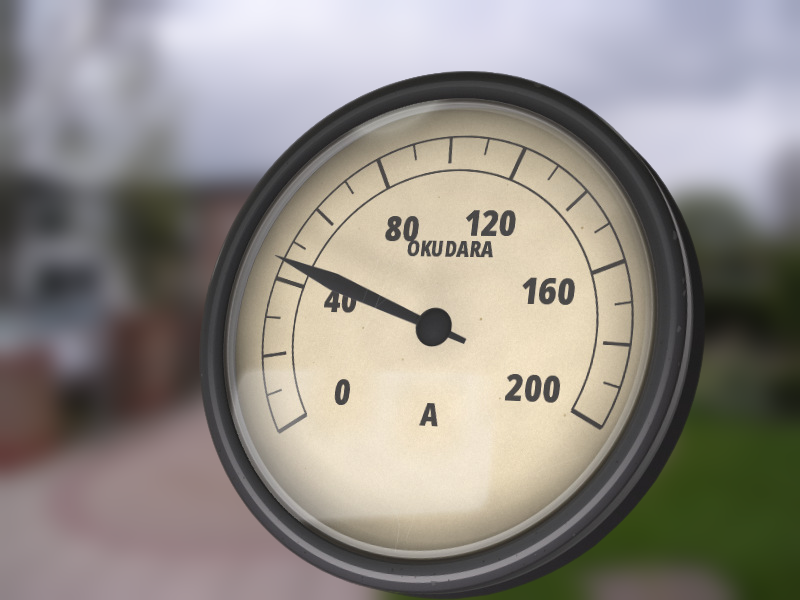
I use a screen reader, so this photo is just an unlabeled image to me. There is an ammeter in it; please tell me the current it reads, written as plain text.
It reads 45 A
